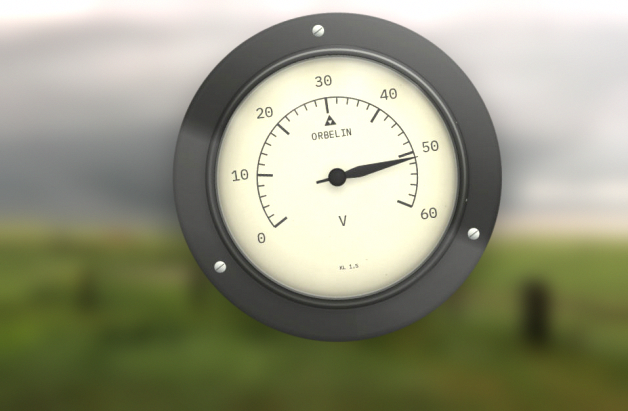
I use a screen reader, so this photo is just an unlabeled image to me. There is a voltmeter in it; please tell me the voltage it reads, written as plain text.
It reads 51 V
